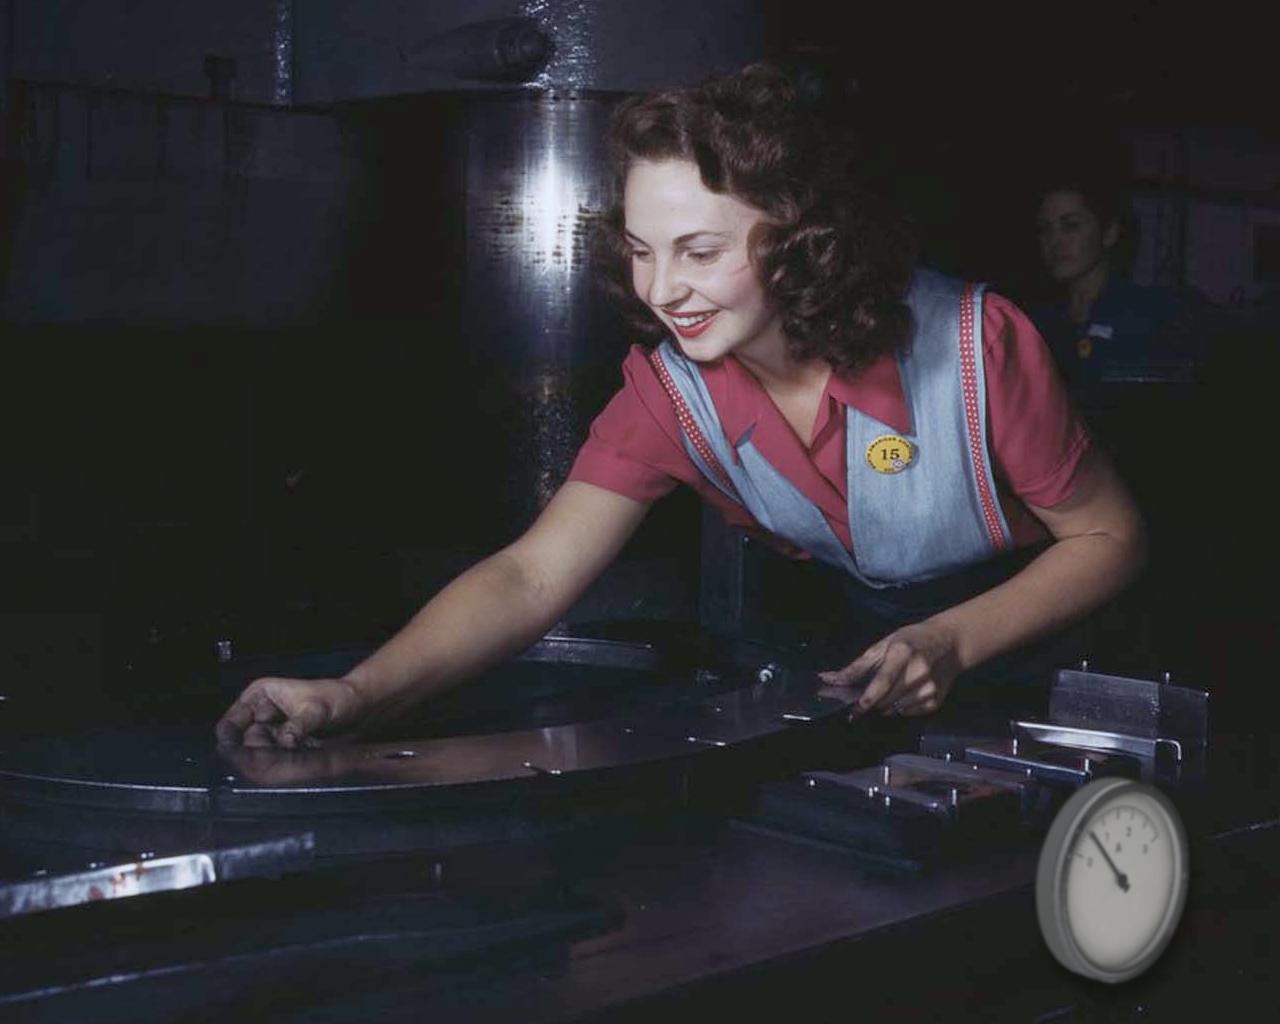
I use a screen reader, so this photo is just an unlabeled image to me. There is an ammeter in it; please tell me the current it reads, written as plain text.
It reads 0.5 A
